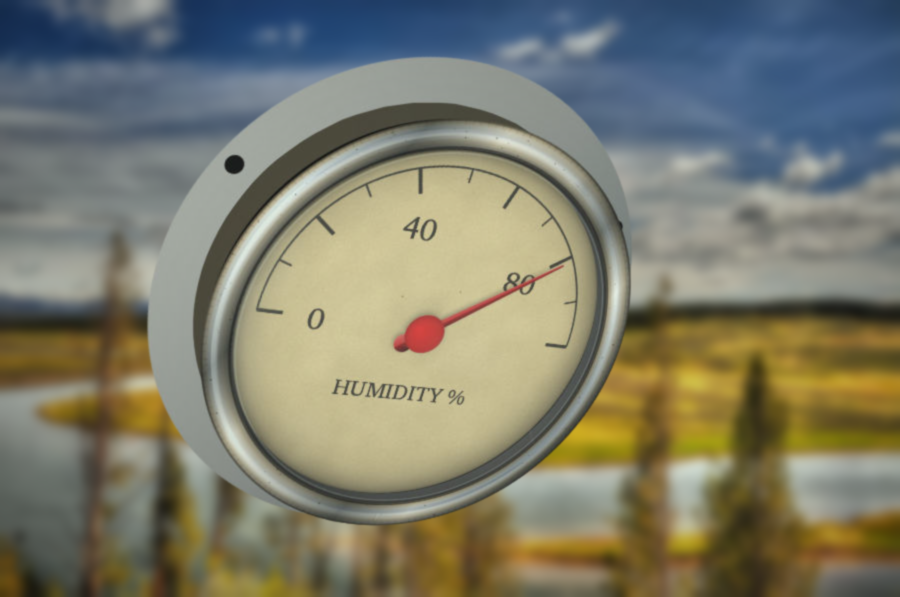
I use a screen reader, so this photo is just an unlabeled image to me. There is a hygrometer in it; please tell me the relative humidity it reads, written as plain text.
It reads 80 %
